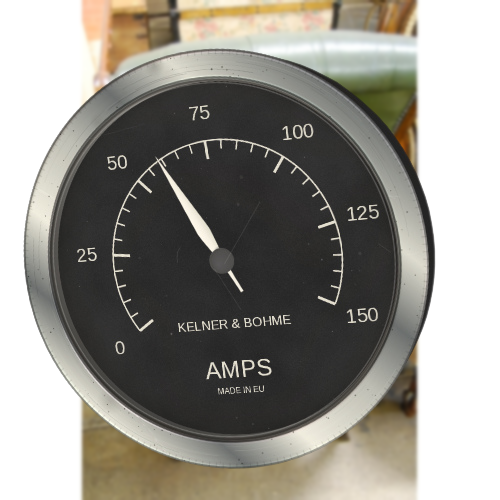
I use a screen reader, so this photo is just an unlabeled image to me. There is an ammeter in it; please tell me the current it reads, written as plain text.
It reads 60 A
